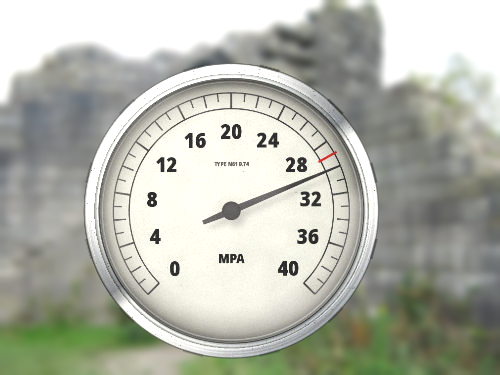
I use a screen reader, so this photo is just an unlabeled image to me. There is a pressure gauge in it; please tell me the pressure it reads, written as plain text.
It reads 30 MPa
